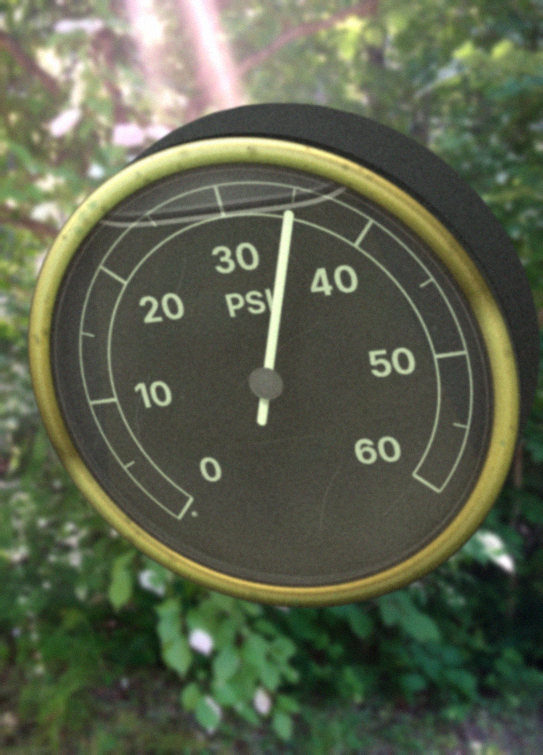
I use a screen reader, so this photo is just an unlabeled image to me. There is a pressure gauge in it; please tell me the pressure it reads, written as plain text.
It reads 35 psi
